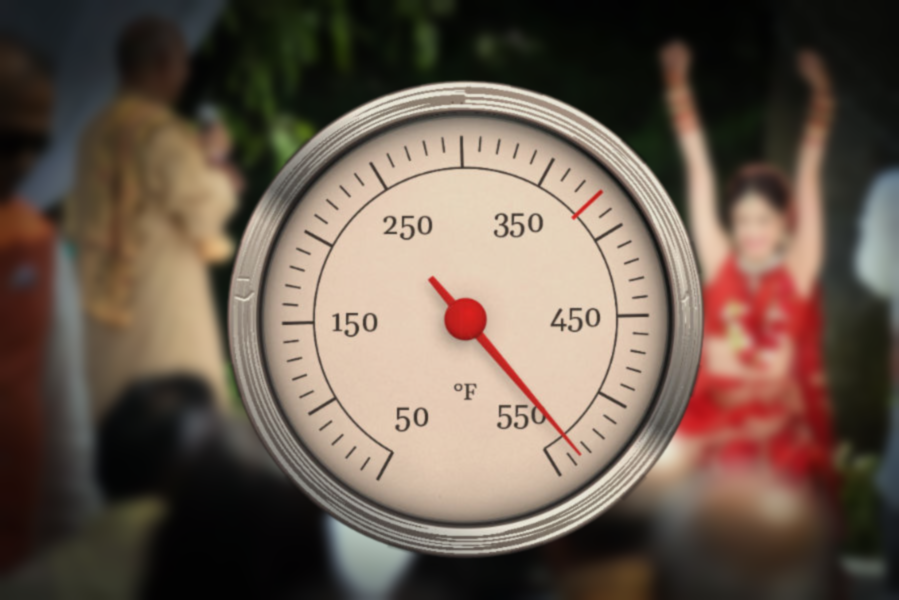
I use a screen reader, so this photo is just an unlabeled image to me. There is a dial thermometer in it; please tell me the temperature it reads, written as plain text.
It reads 535 °F
